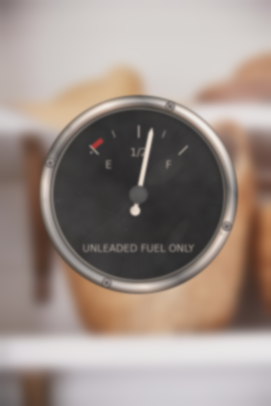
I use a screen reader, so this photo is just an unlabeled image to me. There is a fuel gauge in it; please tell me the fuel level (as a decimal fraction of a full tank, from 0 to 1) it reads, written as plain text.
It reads 0.625
